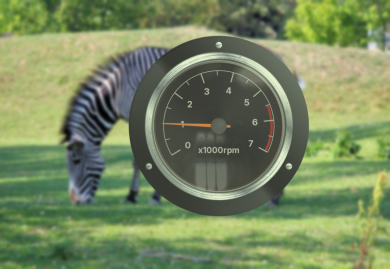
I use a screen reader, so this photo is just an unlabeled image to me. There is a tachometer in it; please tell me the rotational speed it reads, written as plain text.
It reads 1000 rpm
